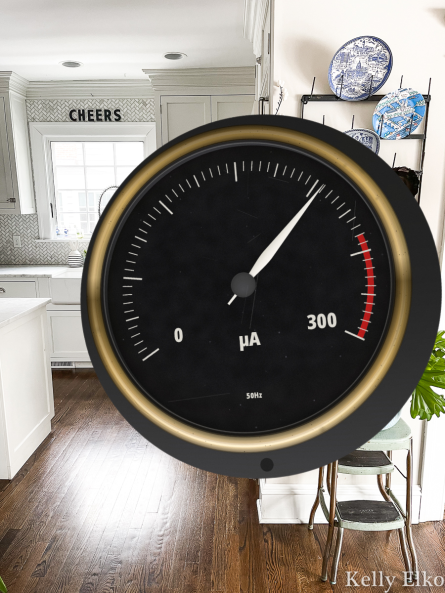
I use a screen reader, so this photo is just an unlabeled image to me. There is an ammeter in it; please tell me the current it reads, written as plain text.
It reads 205 µA
